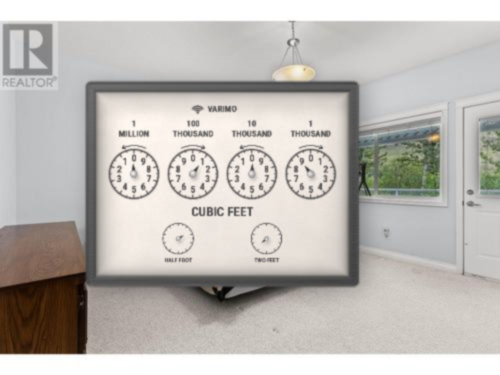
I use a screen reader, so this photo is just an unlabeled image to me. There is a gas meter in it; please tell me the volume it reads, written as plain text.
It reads 9900 ft³
